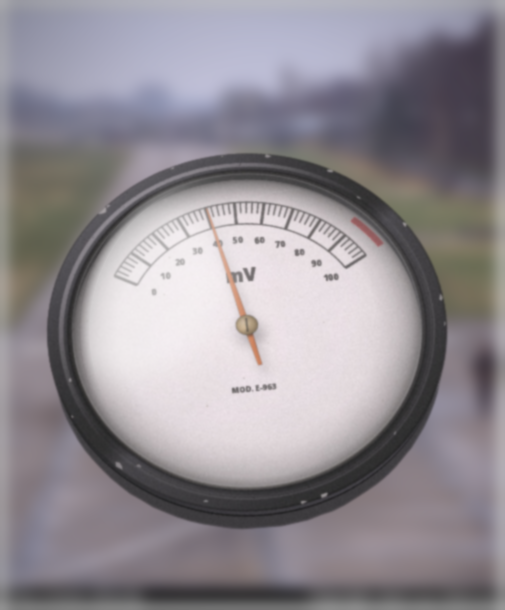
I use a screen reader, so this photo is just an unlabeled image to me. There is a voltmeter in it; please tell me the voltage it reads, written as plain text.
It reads 40 mV
